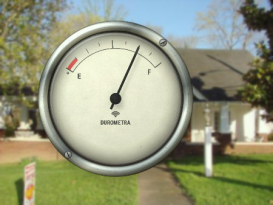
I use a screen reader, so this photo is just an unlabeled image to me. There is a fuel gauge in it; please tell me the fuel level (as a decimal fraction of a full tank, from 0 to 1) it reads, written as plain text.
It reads 0.75
